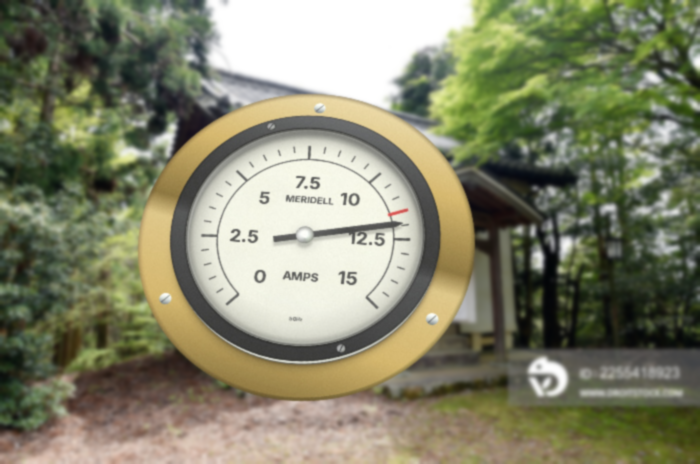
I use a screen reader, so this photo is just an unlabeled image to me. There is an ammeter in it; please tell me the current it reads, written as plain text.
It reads 12 A
